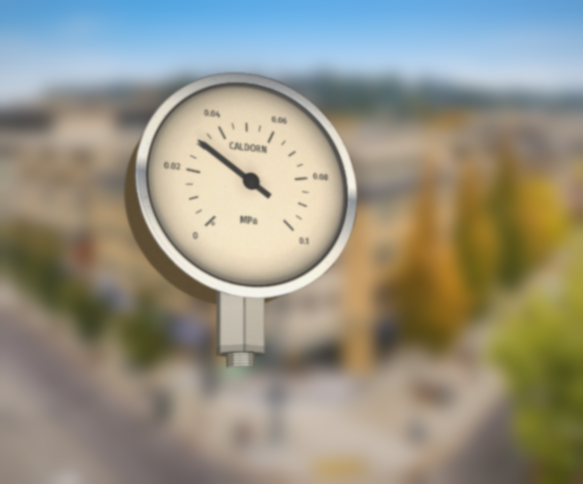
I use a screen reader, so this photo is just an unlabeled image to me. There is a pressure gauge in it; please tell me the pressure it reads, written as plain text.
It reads 0.03 MPa
